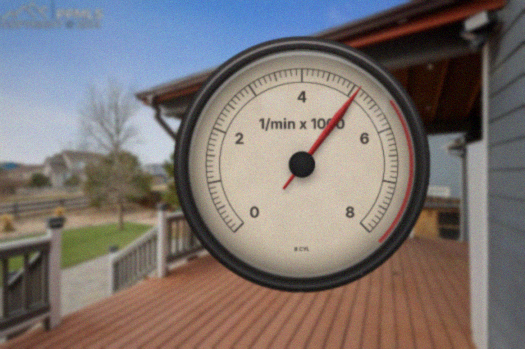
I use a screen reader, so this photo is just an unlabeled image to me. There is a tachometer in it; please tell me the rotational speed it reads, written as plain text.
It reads 5100 rpm
